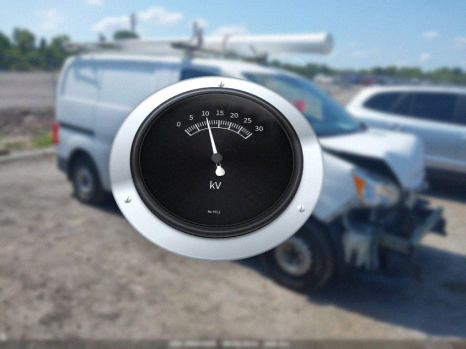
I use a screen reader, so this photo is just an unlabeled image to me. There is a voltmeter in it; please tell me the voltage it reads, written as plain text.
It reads 10 kV
